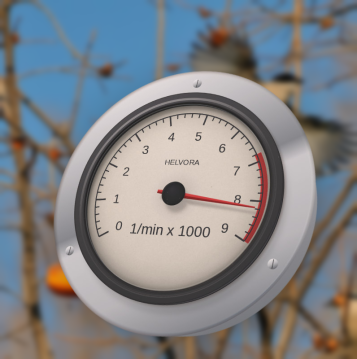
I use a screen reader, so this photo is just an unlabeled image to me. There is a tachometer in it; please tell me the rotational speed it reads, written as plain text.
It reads 8200 rpm
